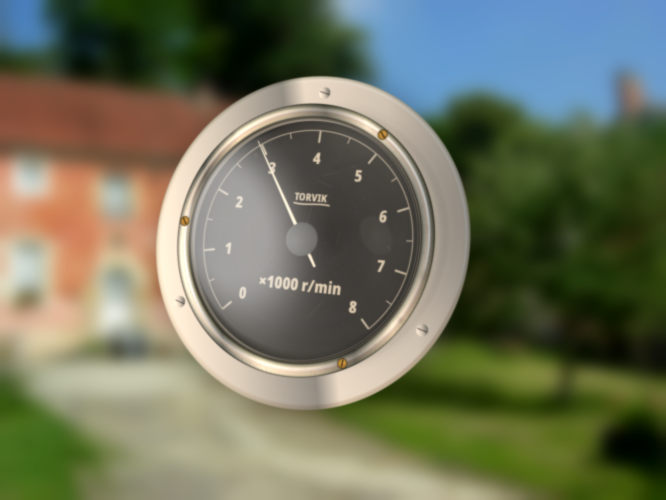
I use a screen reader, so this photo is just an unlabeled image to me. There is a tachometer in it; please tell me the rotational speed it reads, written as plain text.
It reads 3000 rpm
